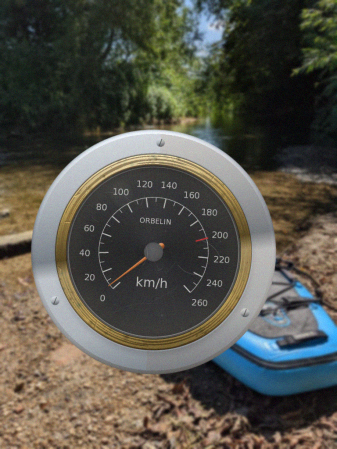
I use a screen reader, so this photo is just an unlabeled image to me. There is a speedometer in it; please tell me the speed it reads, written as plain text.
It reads 5 km/h
